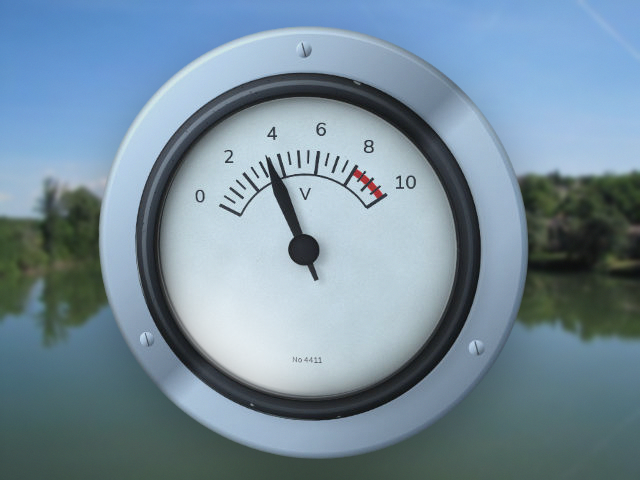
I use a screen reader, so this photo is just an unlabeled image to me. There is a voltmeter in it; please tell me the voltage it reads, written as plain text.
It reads 3.5 V
